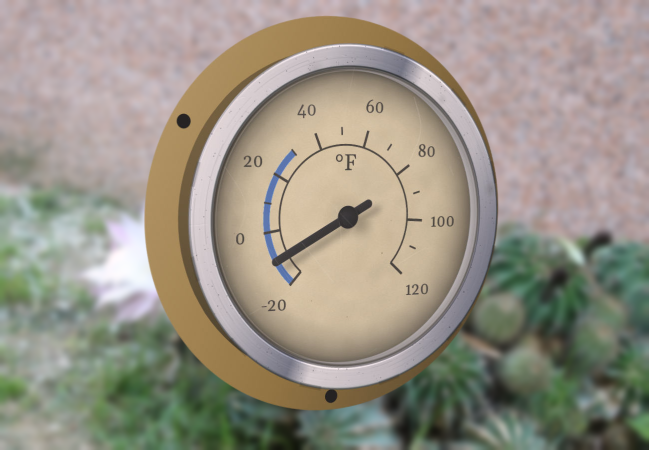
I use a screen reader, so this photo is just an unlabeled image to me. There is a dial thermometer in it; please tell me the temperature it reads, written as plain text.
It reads -10 °F
